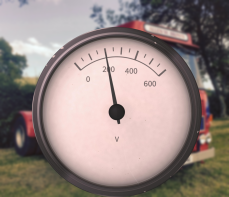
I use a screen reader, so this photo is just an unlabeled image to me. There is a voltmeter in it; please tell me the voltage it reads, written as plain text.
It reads 200 V
